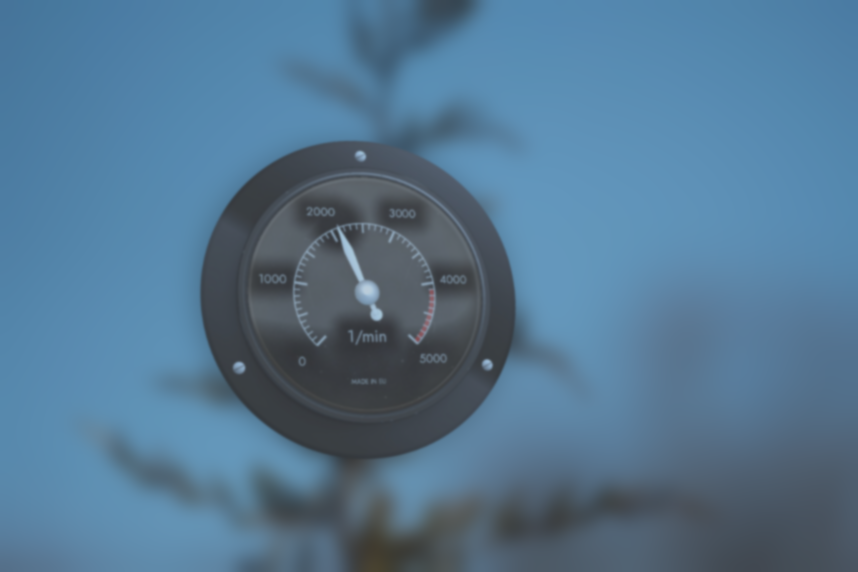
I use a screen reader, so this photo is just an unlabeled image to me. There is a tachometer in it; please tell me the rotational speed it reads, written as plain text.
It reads 2100 rpm
